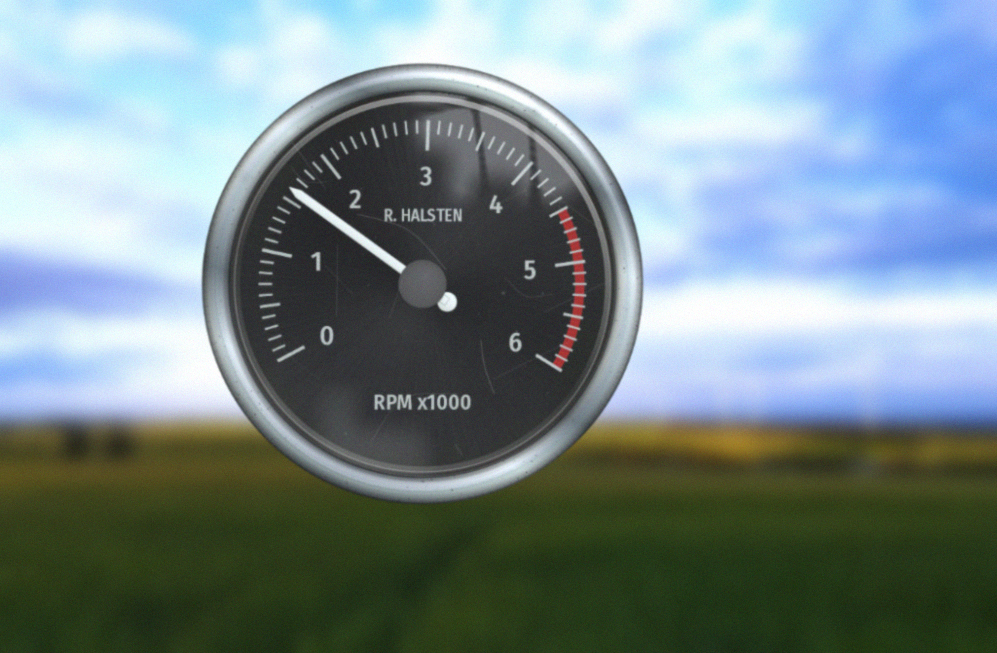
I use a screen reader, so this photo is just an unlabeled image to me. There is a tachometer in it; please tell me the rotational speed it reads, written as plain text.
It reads 1600 rpm
